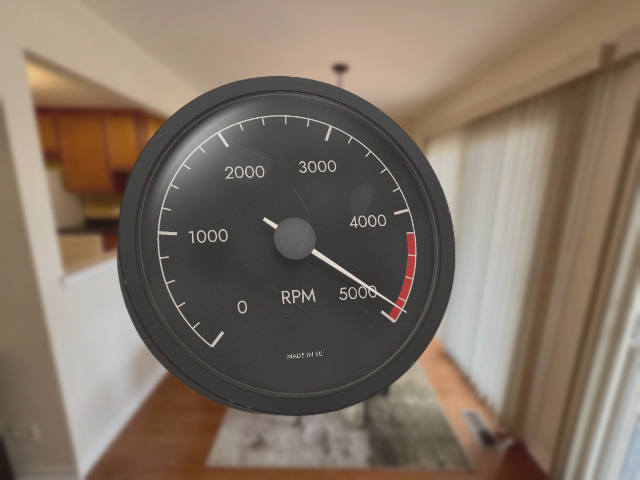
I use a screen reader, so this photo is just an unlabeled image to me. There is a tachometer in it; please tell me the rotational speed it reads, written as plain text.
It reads 4900 rpm
